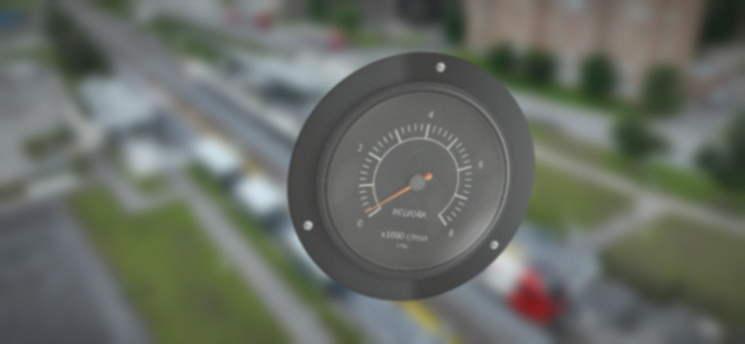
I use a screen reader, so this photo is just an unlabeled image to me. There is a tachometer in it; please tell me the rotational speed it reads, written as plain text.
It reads 200 rpm
